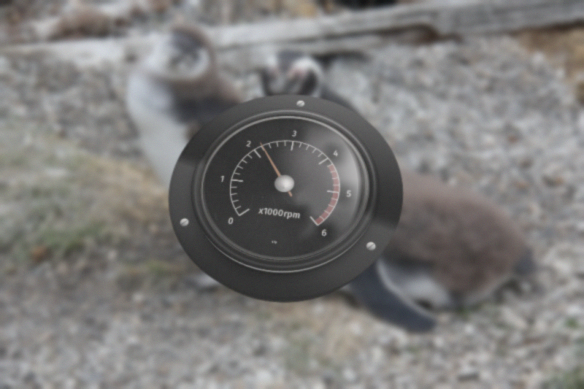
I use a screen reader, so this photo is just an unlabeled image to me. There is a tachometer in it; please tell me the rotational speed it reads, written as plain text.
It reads 2200 rpm
